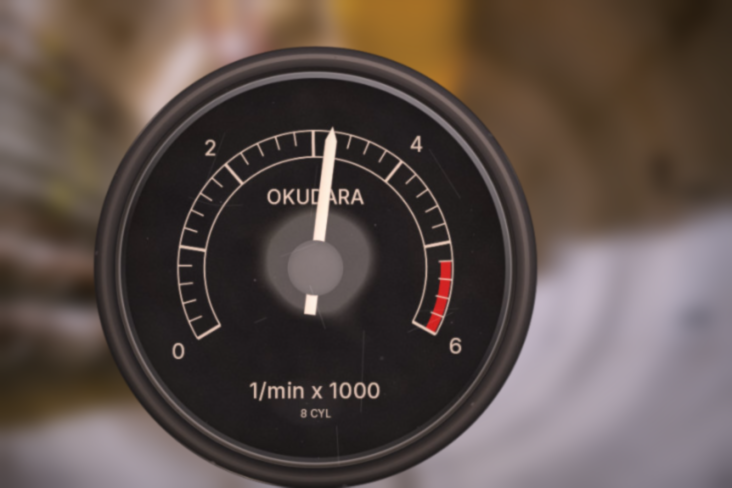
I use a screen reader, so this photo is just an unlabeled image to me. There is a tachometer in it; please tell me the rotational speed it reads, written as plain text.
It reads 3200 rpm
